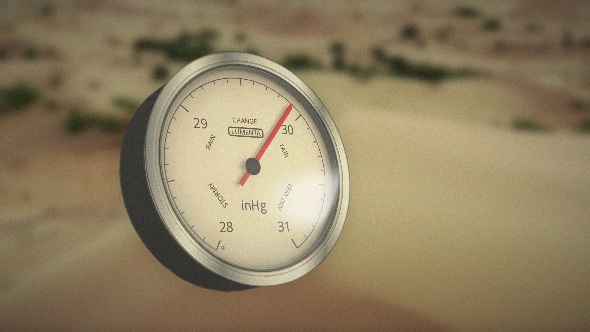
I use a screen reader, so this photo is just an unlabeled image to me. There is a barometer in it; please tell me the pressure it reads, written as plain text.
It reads 29.9 inHg
